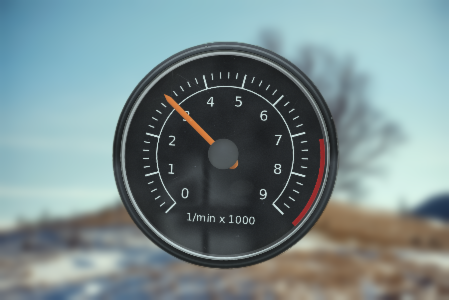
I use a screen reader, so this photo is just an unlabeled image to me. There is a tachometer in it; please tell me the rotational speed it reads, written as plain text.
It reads 3000 rpm
